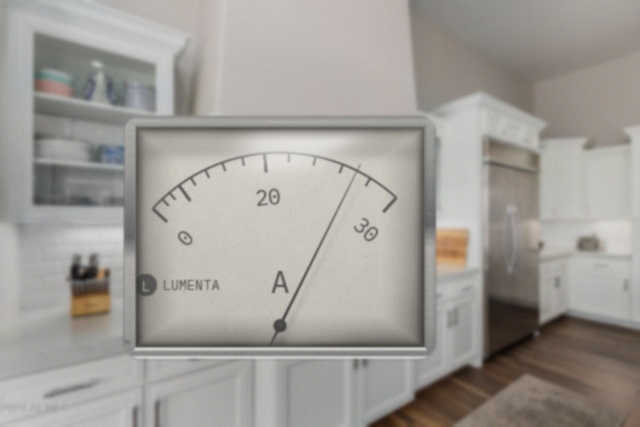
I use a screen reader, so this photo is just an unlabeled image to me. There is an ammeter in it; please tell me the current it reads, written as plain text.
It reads 27 A
